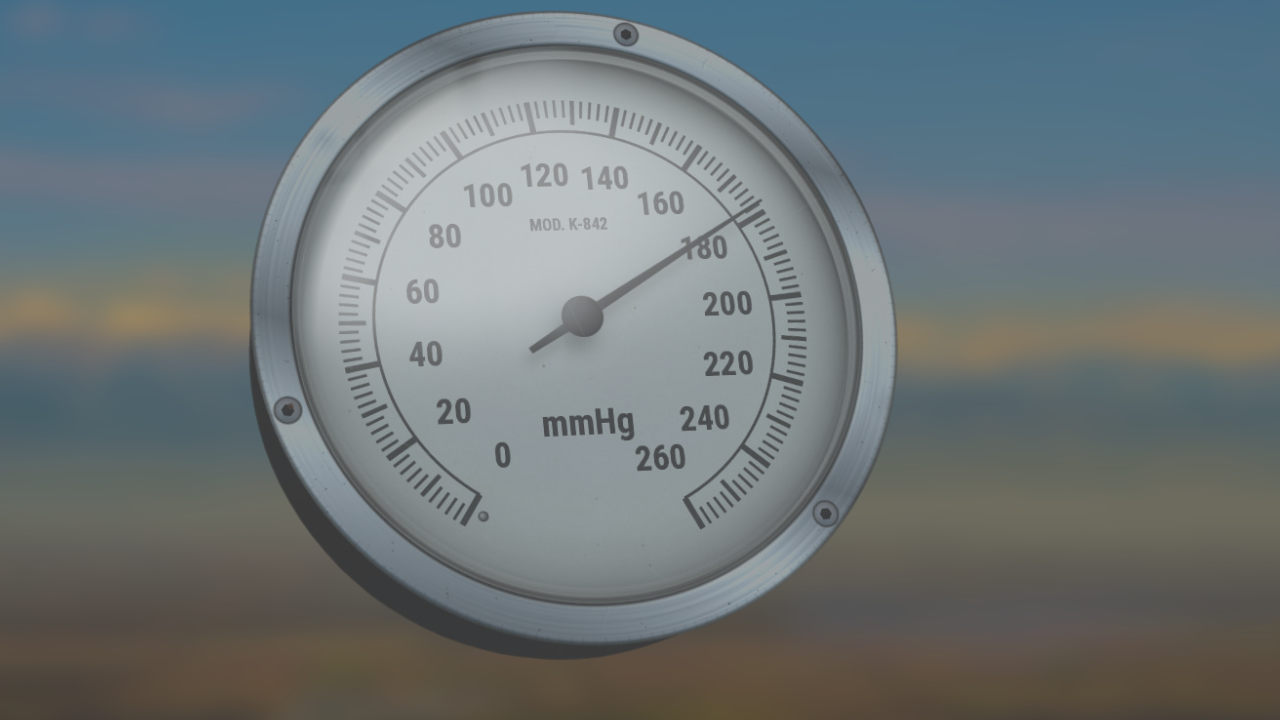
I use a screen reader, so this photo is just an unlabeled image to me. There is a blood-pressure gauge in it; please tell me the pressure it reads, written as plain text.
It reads 178 mmHg
